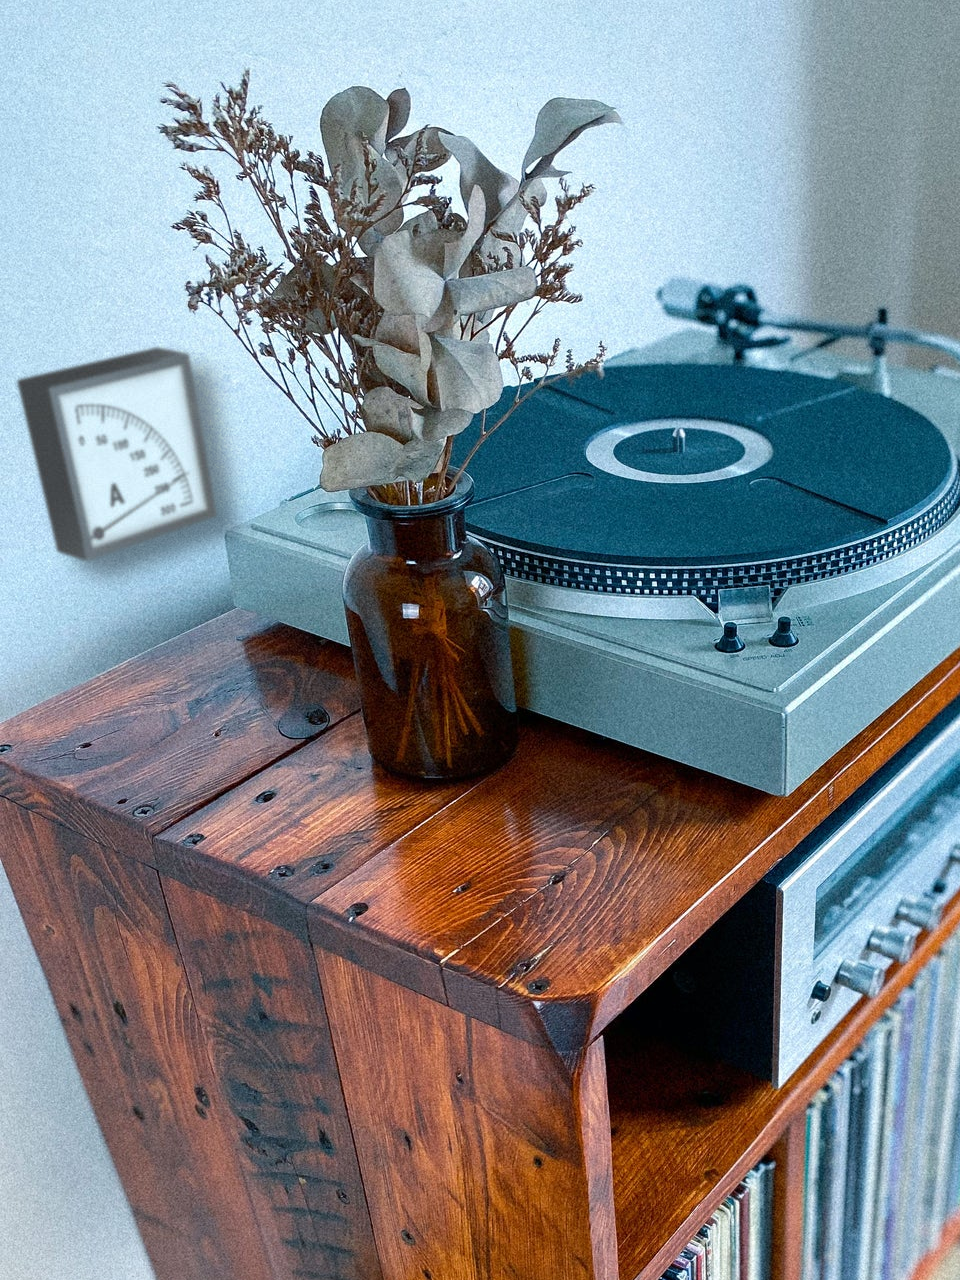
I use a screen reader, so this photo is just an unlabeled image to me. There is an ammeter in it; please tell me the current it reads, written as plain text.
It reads 250 A
